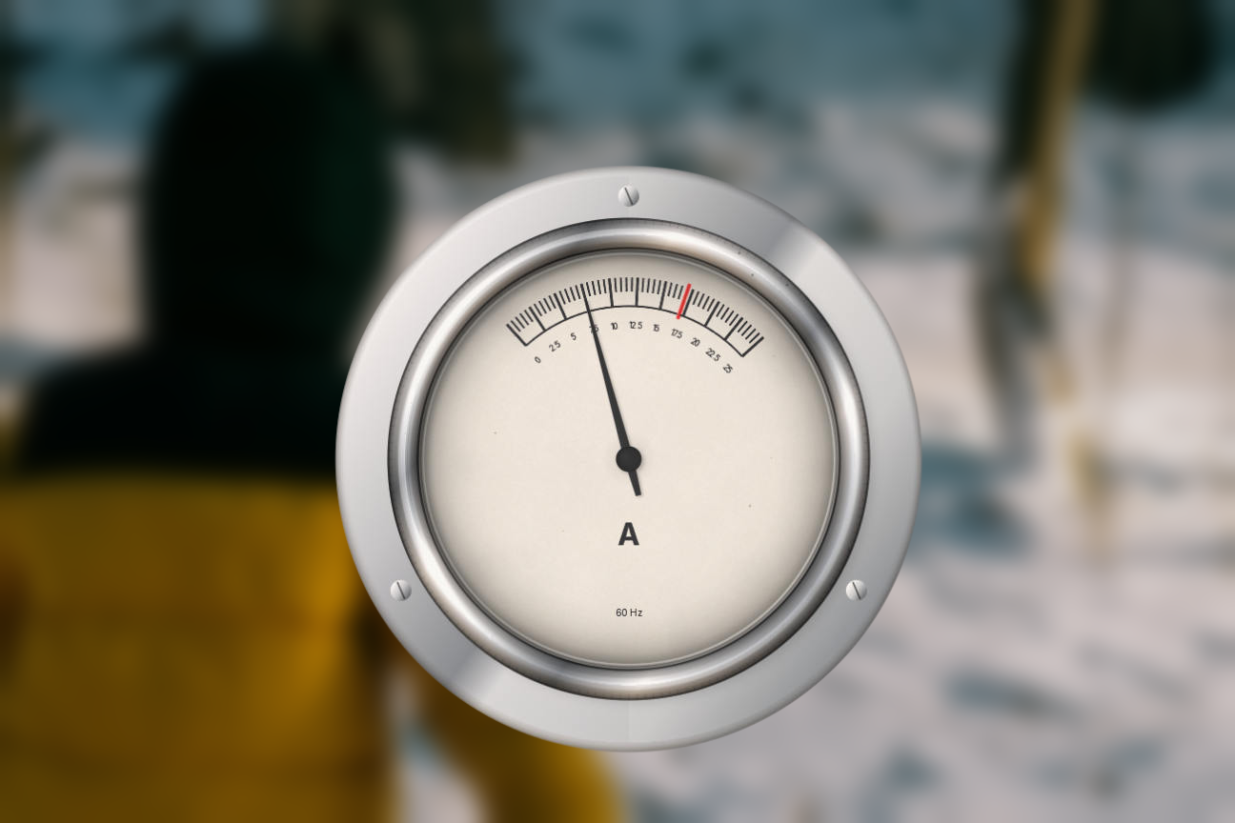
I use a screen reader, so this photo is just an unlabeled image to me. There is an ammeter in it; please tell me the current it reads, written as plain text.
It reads 7.5 A
